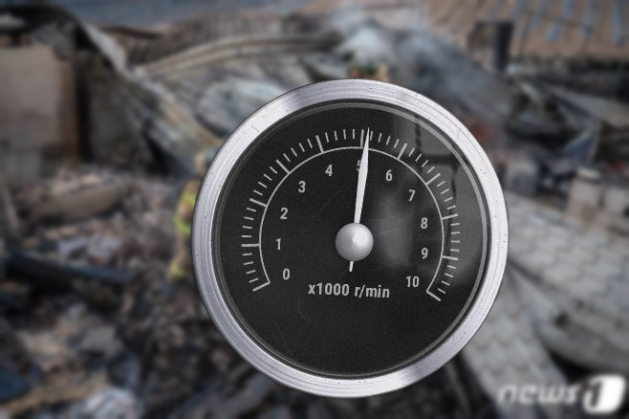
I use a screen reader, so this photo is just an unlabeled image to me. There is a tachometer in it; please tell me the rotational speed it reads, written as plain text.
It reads 5100 rpm
